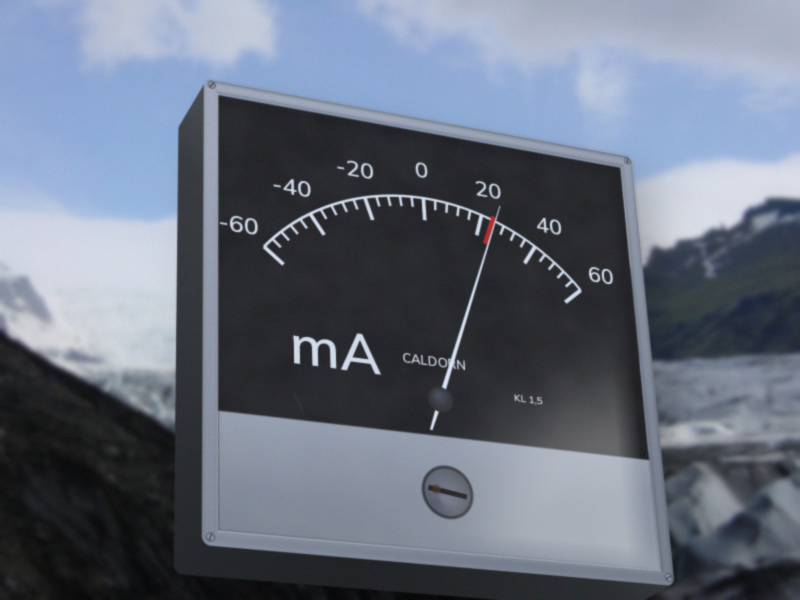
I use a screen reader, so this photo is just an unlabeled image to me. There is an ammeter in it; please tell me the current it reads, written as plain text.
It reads 24 mA
